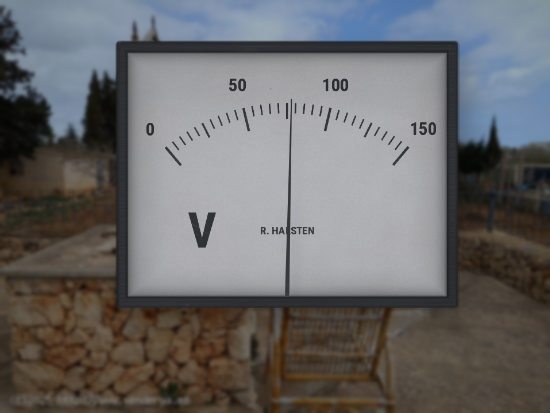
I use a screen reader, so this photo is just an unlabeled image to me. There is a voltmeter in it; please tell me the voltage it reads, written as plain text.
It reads 77.5 V
